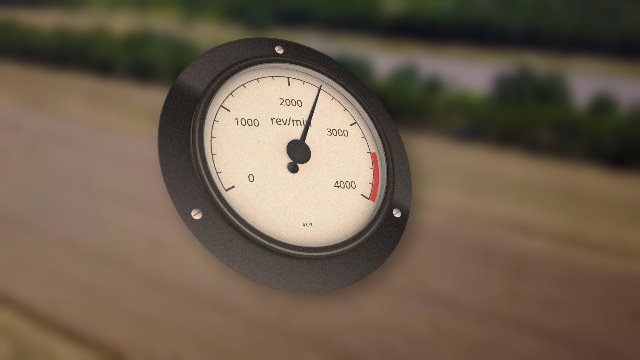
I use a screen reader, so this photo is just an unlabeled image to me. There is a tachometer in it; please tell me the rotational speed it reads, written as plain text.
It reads 2400 rpm
